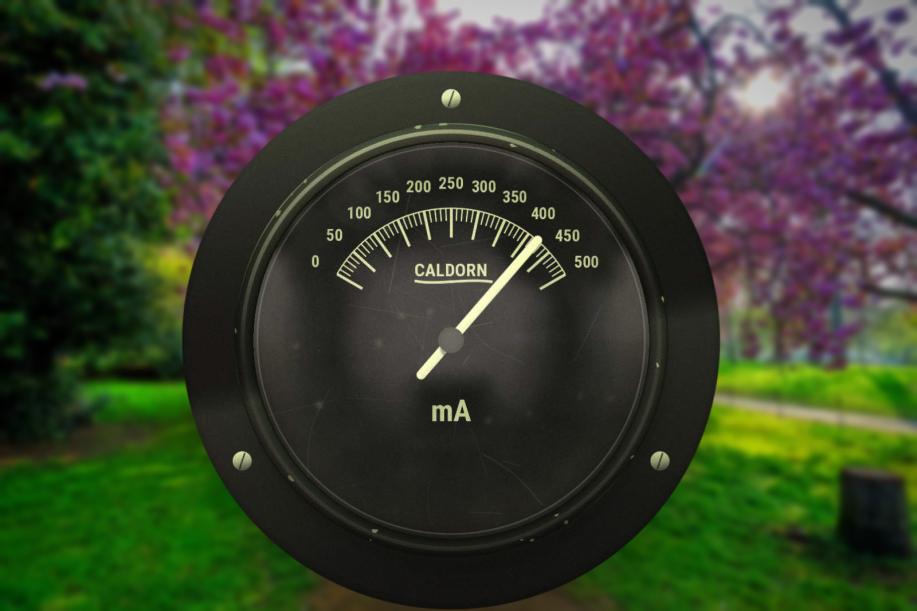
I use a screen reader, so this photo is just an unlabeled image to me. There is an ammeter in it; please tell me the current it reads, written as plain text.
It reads 420 mA
